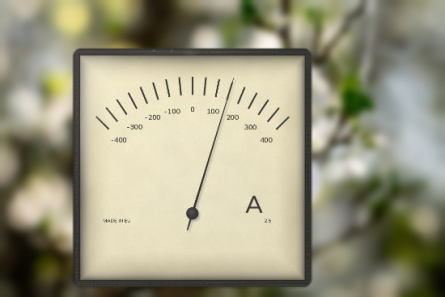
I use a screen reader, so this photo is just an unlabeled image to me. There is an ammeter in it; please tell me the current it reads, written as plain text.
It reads 150 A
